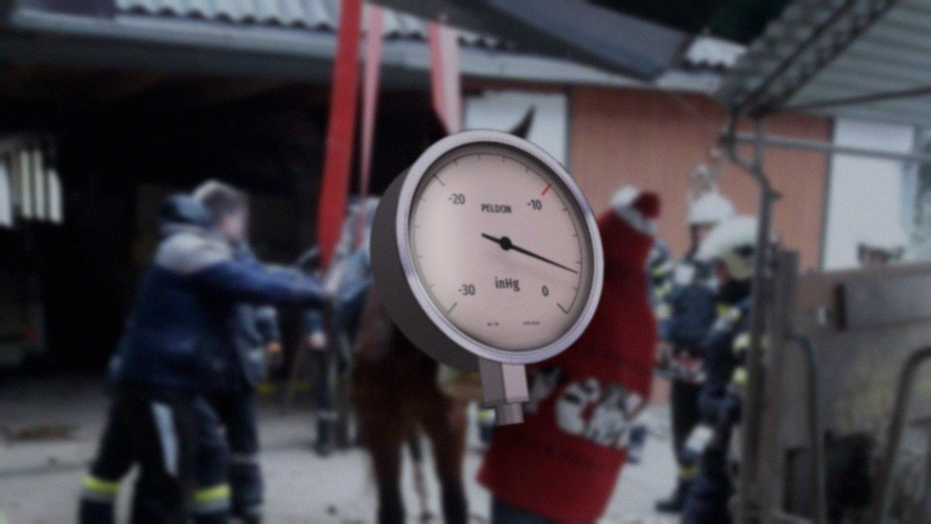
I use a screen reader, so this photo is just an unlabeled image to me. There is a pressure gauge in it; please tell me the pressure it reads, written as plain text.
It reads -3 inHg
